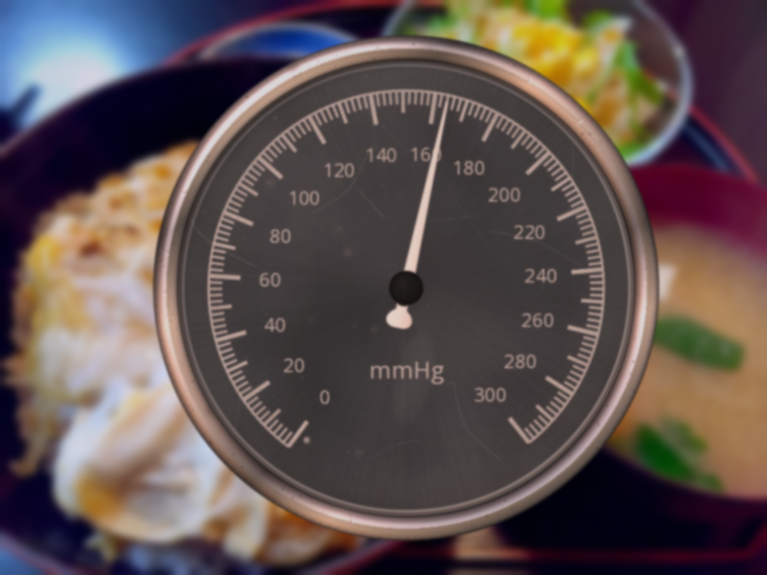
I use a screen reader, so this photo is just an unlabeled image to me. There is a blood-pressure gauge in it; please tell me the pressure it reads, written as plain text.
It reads 164 mmHg
